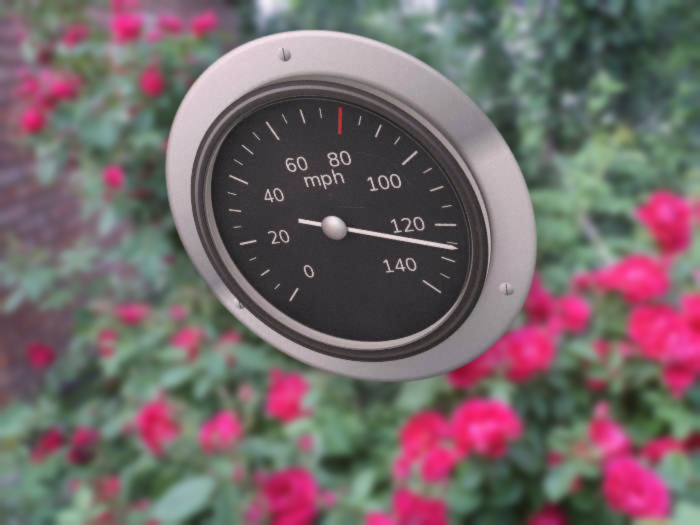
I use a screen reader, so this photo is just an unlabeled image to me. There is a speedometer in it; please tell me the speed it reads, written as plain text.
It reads 125 mph
